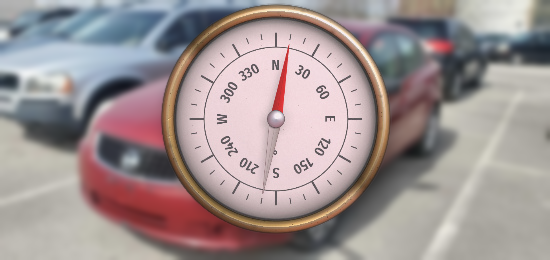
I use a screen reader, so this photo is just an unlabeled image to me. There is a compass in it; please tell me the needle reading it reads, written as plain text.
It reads 10 °
